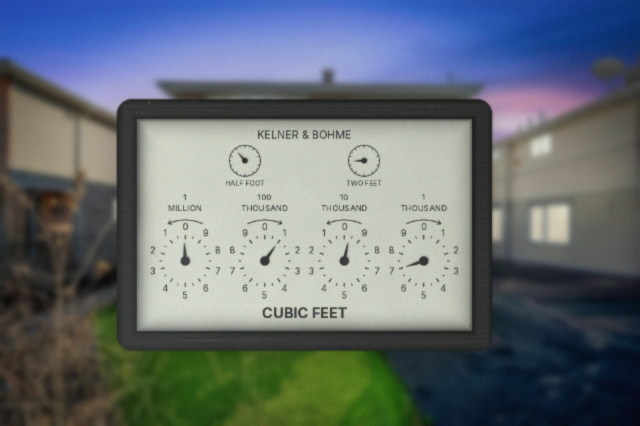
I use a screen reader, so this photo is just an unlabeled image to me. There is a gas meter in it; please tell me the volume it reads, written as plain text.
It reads 9700 ft³
